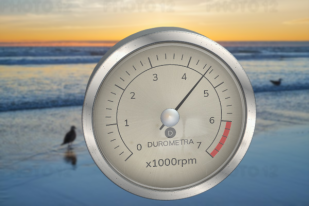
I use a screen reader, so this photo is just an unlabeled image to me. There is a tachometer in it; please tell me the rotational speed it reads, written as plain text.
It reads 4500 rpm
